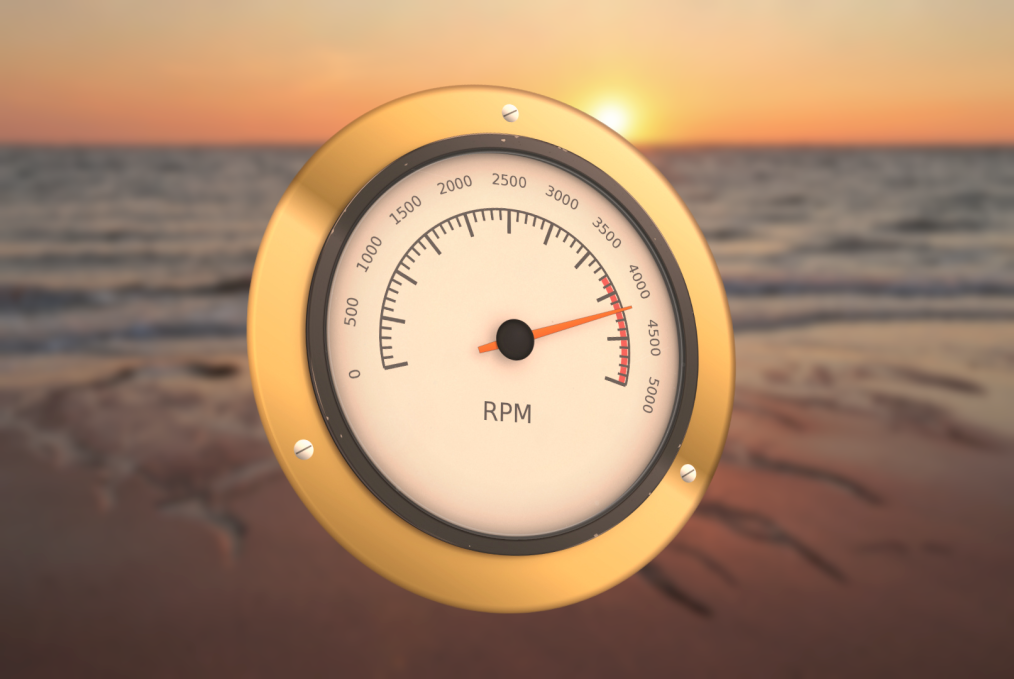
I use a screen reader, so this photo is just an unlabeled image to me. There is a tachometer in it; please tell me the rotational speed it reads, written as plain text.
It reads 4200 rpm
